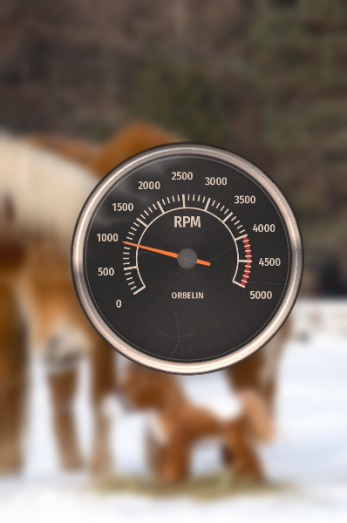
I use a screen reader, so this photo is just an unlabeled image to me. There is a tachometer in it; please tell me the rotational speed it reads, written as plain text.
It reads 1000 rpm
